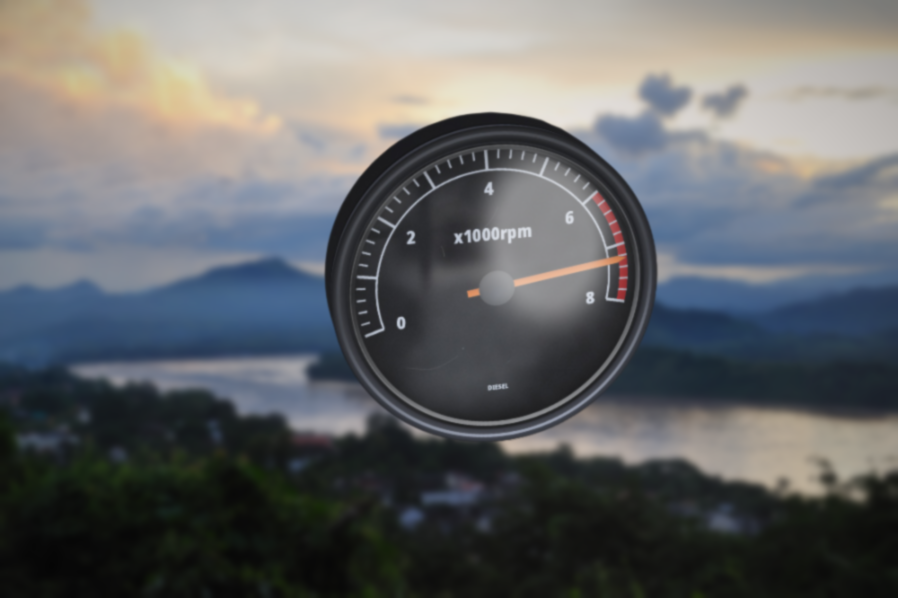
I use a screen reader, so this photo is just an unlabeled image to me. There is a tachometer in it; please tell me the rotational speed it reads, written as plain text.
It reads 7200 rpm
